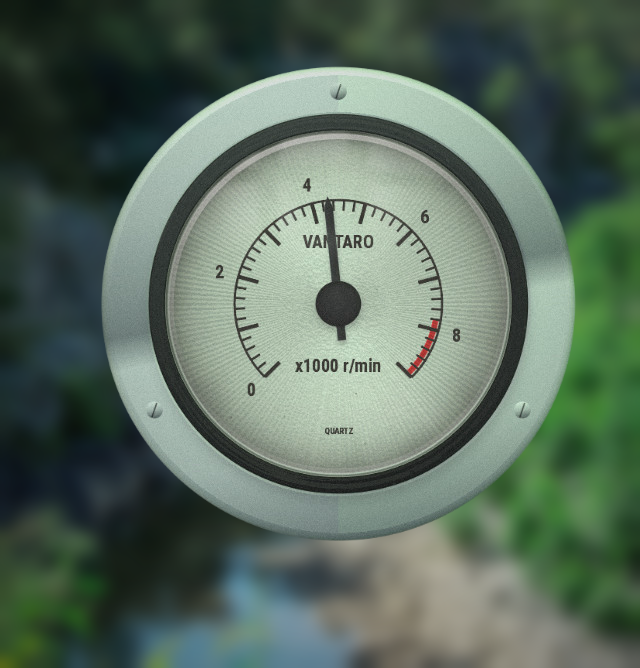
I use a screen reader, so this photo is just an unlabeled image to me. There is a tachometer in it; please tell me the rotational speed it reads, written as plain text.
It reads 4300 rpm
